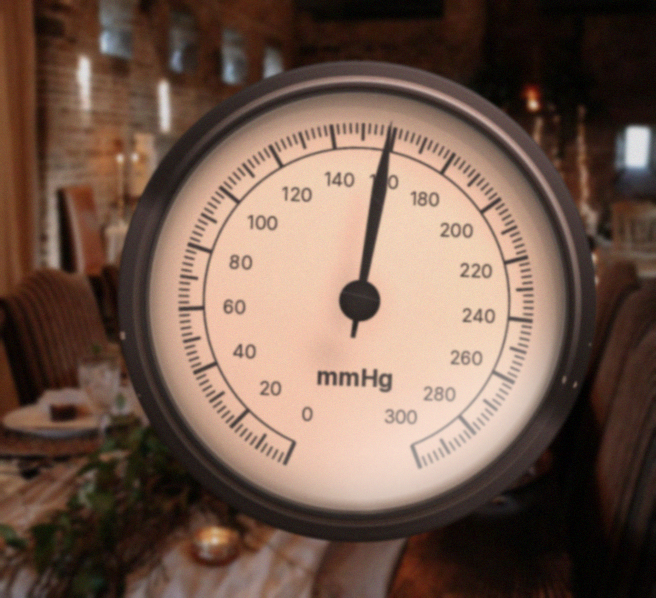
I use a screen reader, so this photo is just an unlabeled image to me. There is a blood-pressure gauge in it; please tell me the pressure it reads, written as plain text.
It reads 158 mmHg
